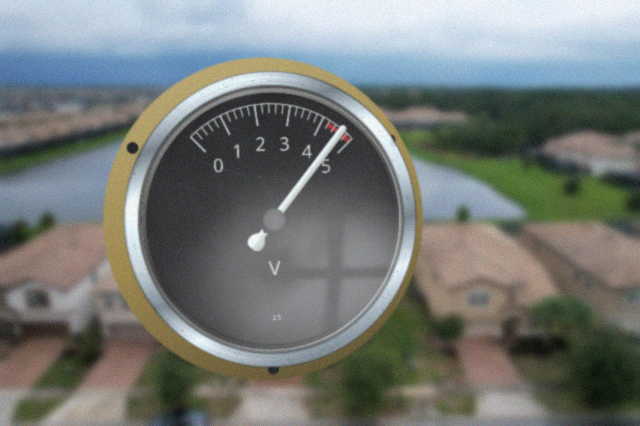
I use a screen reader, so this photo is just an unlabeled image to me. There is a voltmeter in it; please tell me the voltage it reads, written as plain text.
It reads 4.6 V
